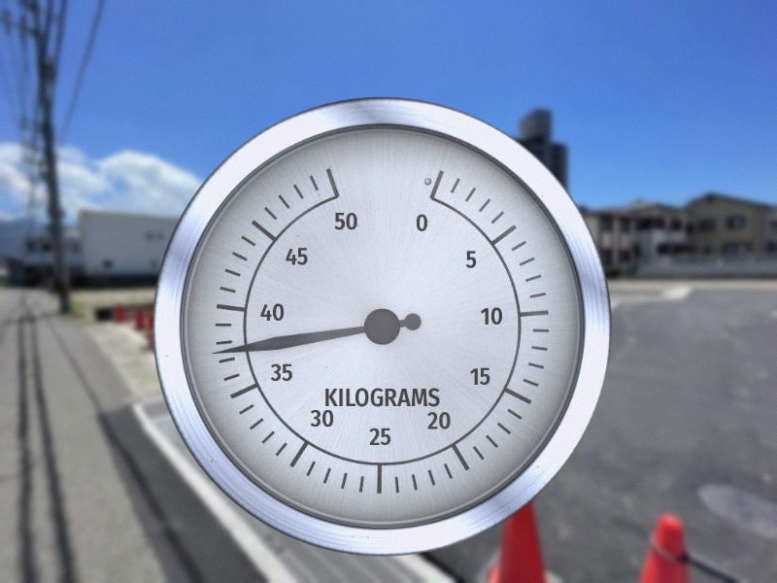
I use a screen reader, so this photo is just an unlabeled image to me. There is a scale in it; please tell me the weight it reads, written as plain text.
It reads 37.5 kg
